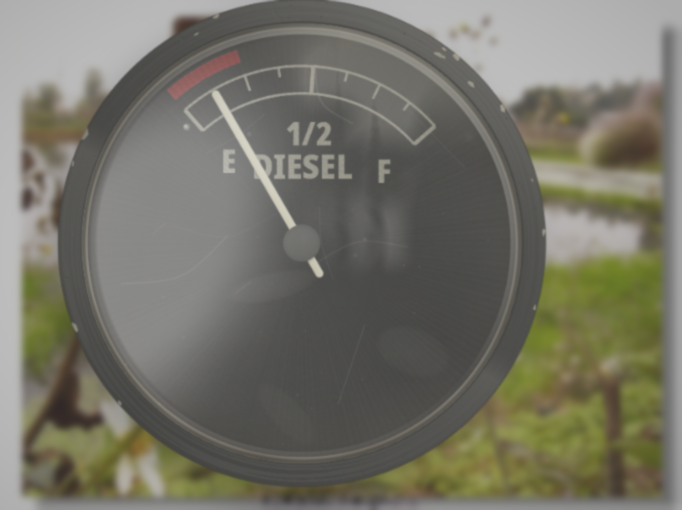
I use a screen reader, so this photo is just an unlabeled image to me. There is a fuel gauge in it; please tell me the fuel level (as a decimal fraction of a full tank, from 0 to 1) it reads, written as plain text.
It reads 0.125
